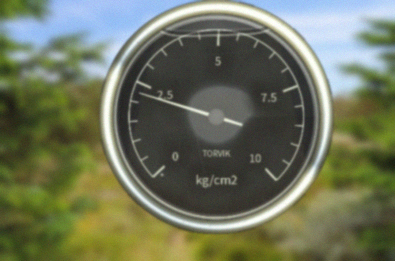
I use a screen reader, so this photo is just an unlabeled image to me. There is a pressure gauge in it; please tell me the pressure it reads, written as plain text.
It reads 2.25 kg/cm²
